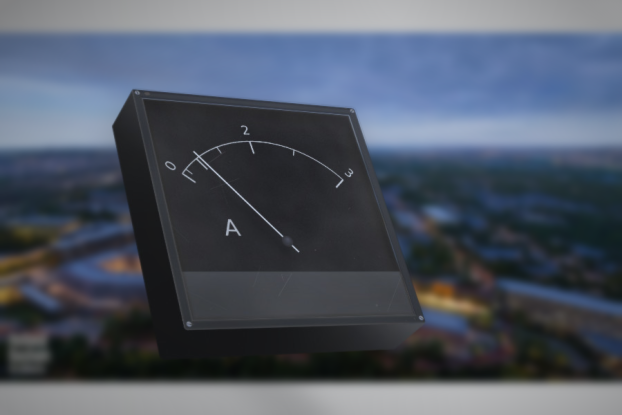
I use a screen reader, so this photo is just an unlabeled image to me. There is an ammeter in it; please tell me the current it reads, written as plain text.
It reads 1 A
